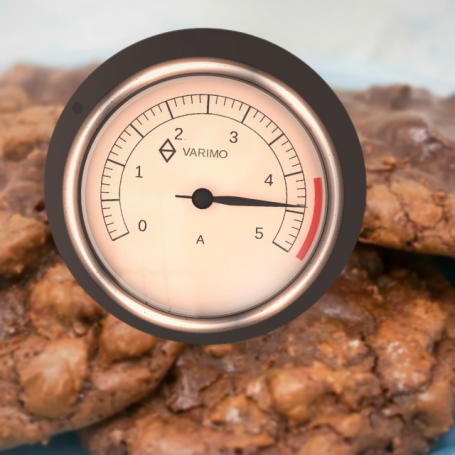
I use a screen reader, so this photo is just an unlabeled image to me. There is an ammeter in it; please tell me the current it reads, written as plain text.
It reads 4.4 A
